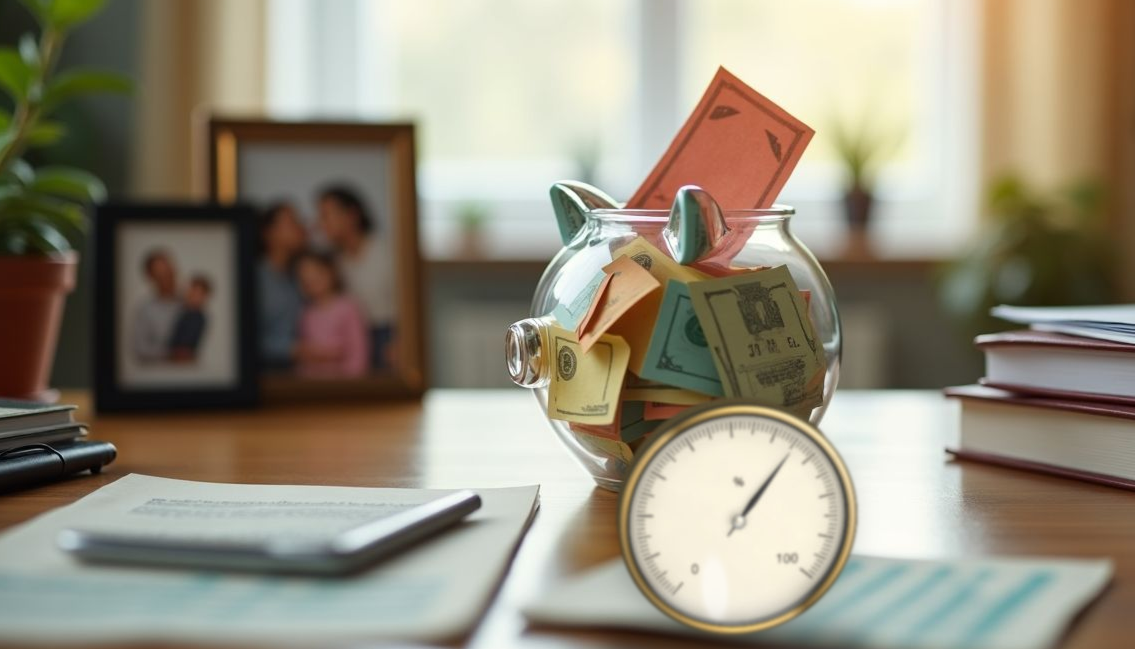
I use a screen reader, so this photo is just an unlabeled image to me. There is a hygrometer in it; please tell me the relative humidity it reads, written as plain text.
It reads 65 %
